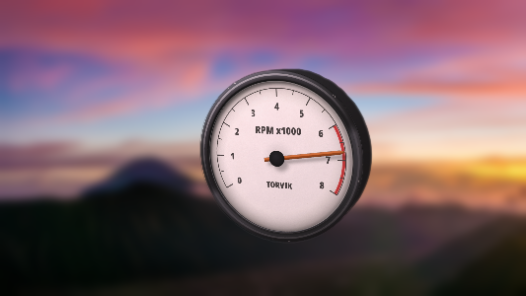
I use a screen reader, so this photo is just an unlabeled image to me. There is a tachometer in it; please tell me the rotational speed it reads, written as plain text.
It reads 6750 rpm
